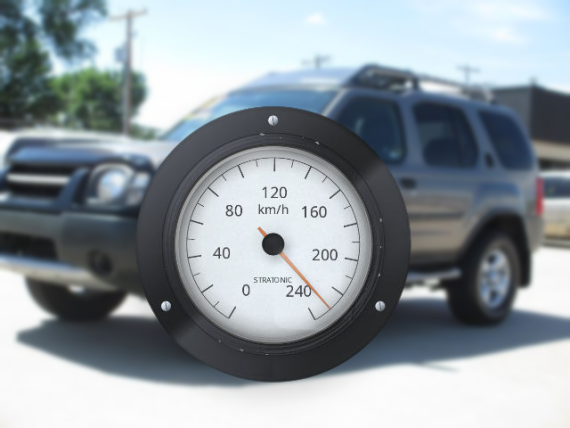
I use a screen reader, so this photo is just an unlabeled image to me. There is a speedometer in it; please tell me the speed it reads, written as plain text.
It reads 230 km/h
